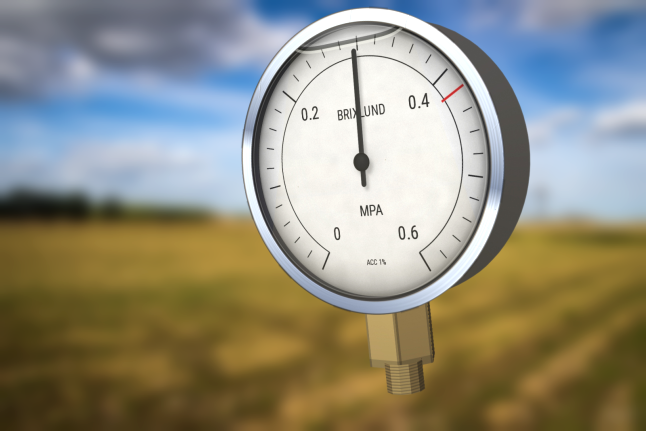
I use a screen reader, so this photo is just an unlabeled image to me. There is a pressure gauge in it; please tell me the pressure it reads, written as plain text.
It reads 0.3 MPa
